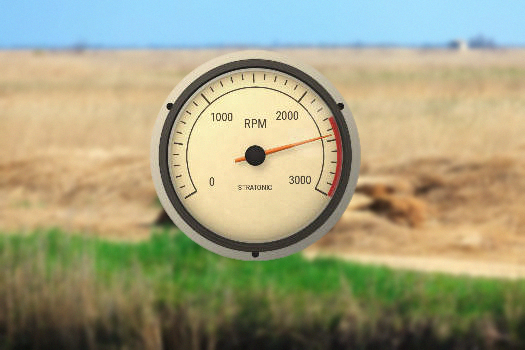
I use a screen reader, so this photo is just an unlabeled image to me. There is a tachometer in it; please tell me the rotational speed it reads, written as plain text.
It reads 2450 rpm
